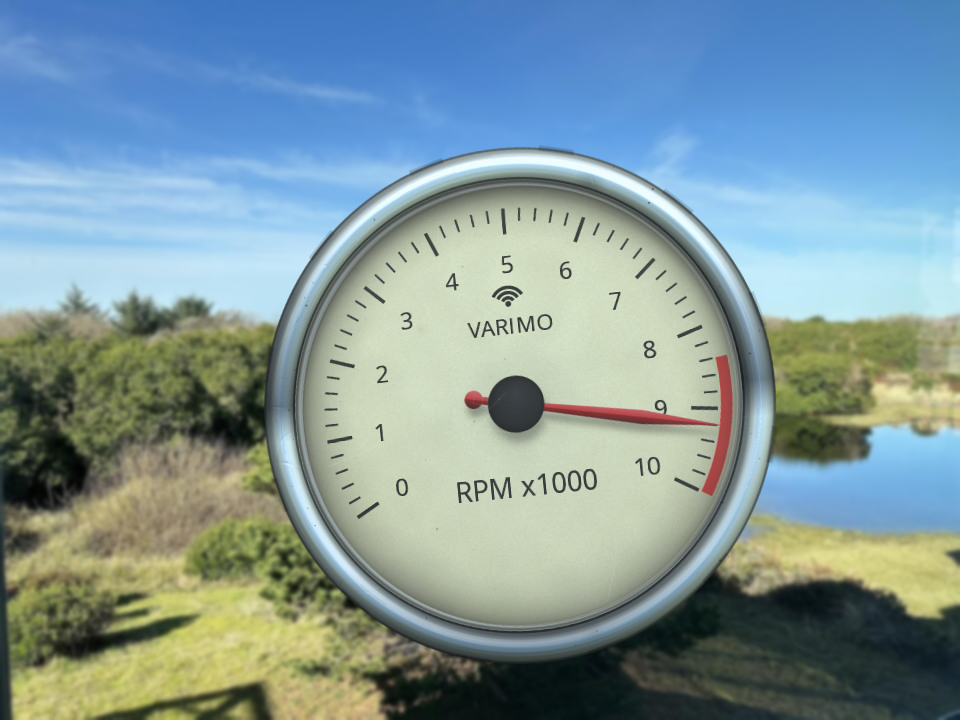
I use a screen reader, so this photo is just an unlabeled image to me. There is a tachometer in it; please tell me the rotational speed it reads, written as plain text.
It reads 9200 rpm
